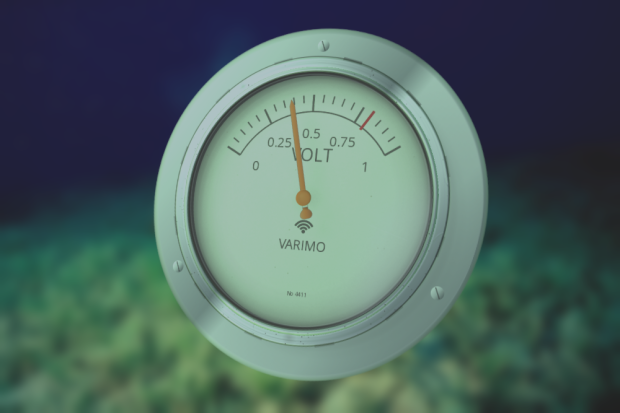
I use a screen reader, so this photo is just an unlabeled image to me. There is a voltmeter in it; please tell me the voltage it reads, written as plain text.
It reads 0.4 V
